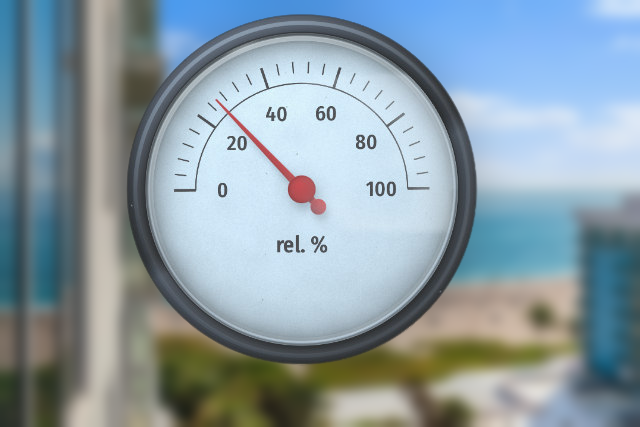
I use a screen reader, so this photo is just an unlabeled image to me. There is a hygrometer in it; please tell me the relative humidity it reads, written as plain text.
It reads 26 %
